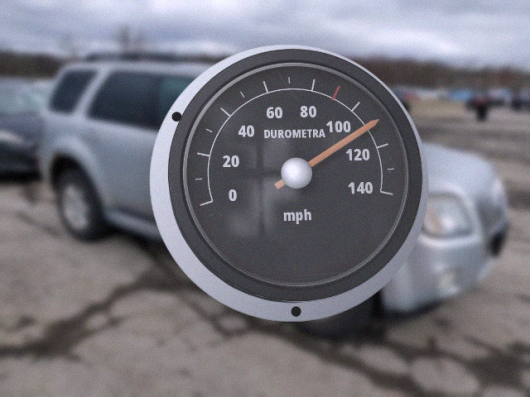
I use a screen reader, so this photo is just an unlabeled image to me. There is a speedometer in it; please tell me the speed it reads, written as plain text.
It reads 110 mph
